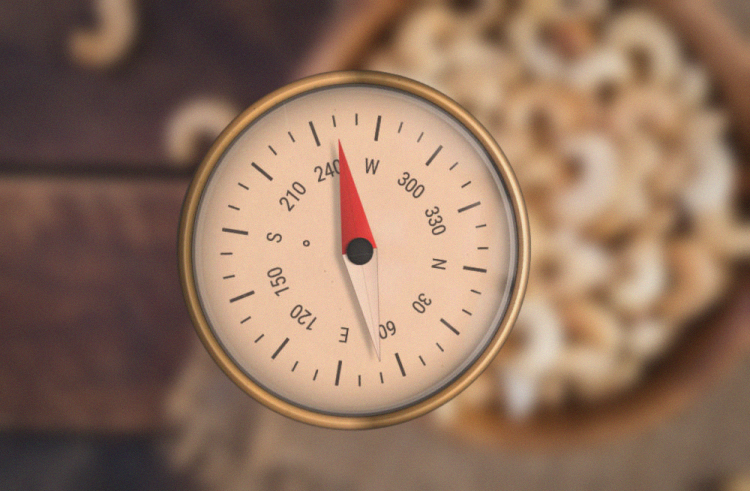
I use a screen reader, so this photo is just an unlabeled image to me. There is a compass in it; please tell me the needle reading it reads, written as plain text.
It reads 250 °
